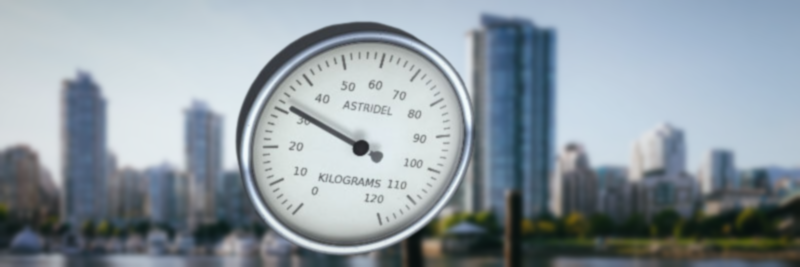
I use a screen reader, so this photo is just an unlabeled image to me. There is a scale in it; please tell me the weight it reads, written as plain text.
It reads 32 kg
